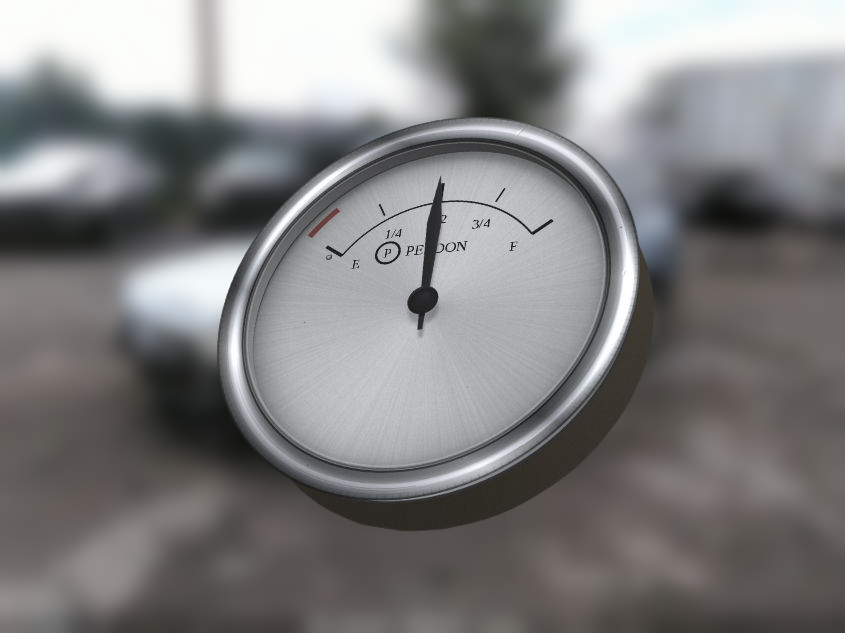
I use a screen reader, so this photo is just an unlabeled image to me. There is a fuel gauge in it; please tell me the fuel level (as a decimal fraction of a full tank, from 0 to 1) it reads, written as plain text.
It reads 0.5
